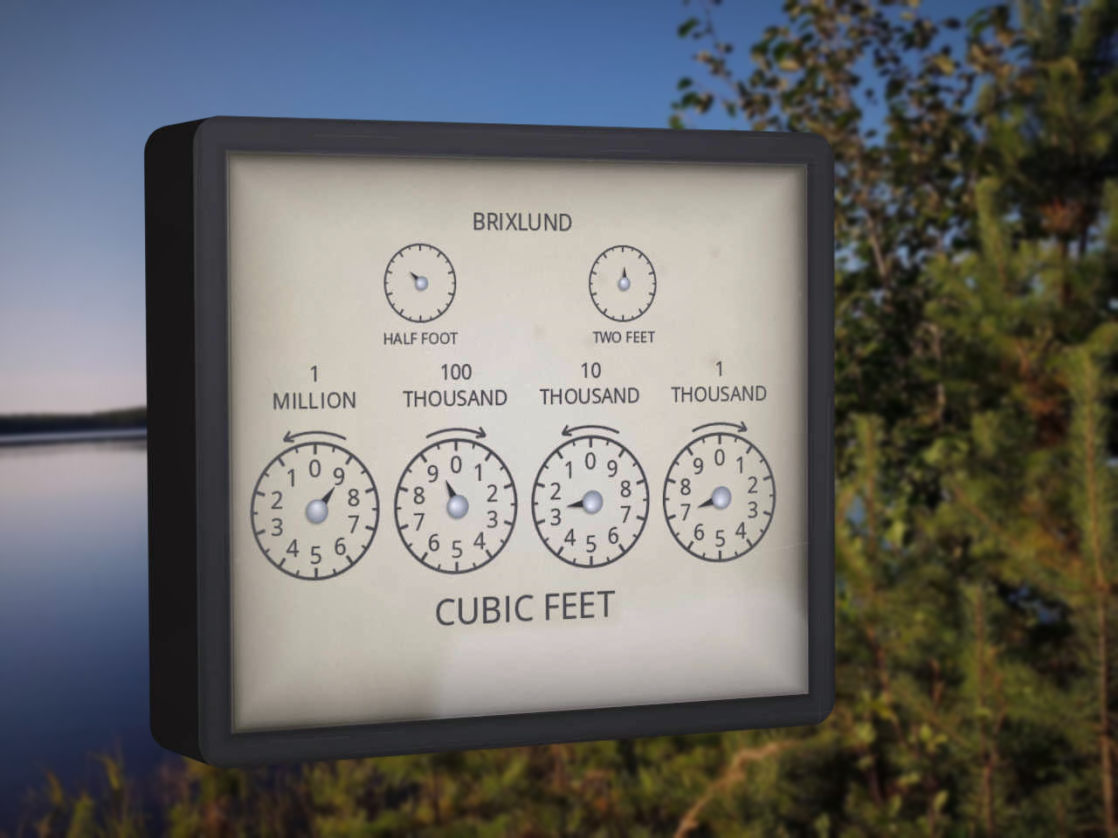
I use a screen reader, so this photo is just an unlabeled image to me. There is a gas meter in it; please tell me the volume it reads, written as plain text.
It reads 892700 ft³
